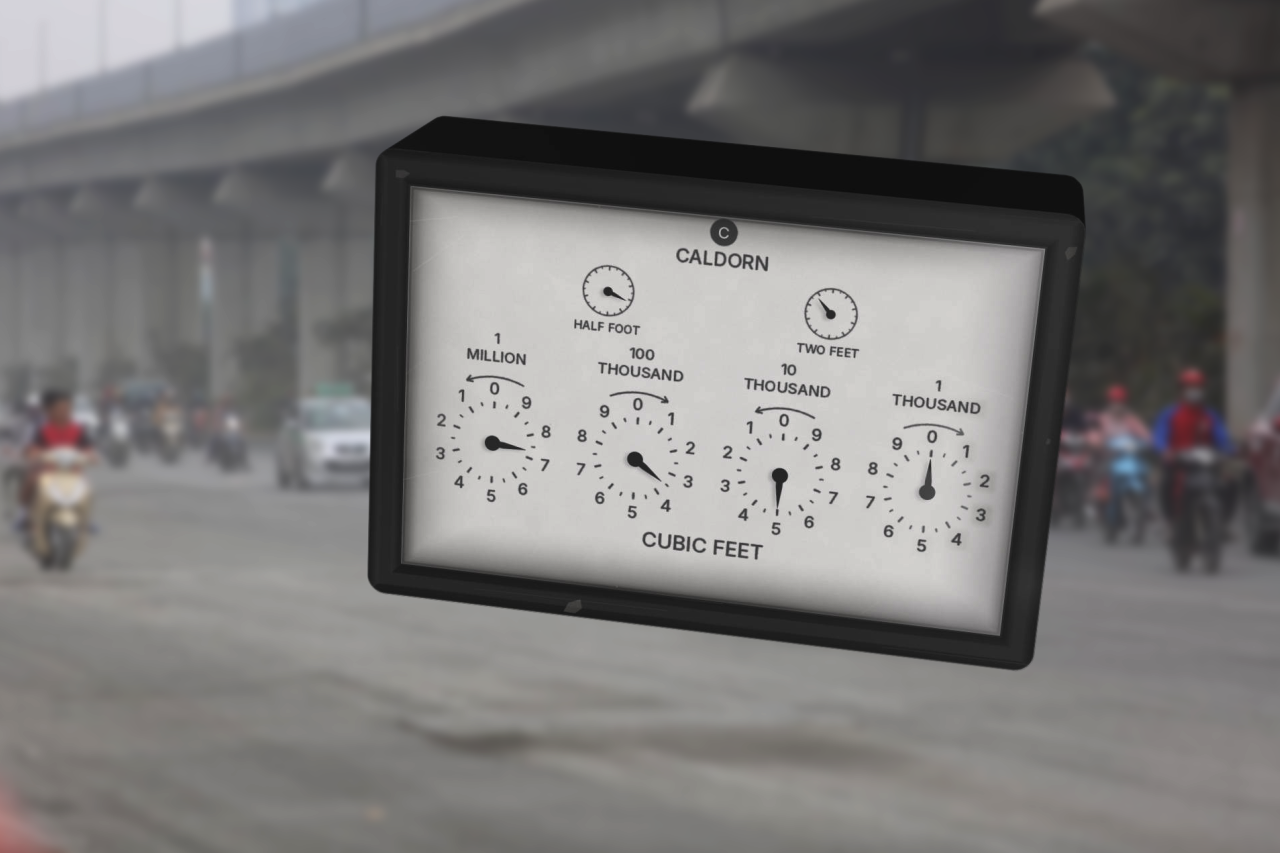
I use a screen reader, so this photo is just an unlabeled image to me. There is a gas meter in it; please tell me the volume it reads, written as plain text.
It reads 735000 ft³
